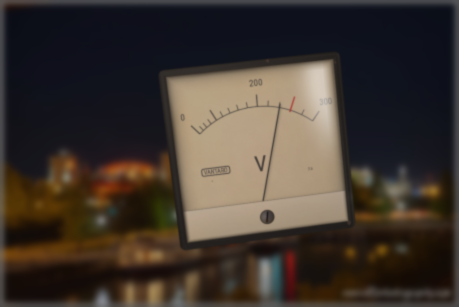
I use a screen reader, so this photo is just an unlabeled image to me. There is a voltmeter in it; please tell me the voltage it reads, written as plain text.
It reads 240 V
